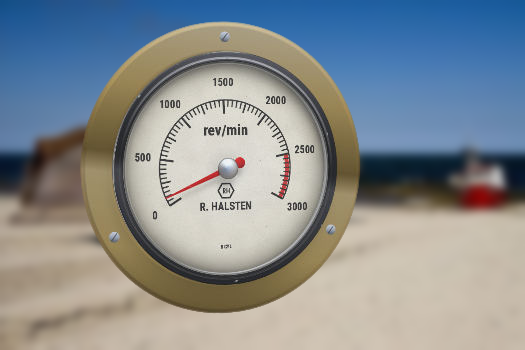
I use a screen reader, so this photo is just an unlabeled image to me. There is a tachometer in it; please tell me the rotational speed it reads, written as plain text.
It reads 100 rpm
